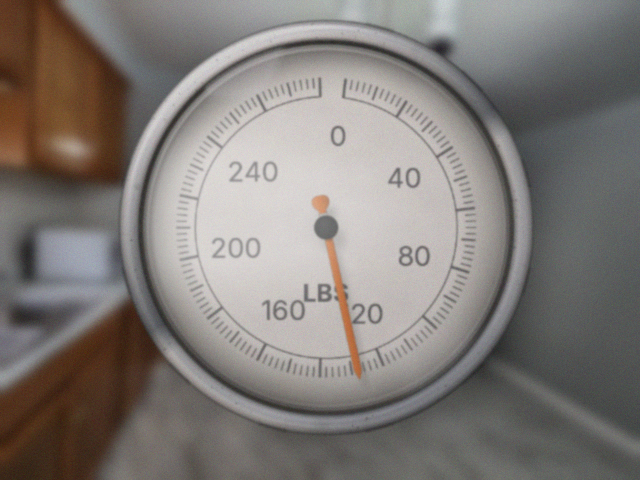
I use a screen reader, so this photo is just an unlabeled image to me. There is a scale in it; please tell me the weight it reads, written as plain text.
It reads 128 lb
